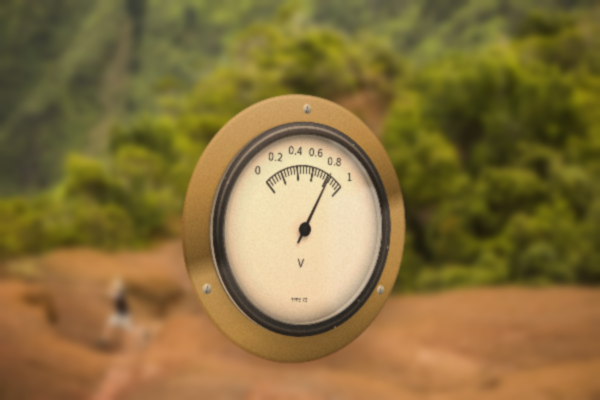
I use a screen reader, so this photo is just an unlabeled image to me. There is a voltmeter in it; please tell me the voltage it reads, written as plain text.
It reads 0.8 V
